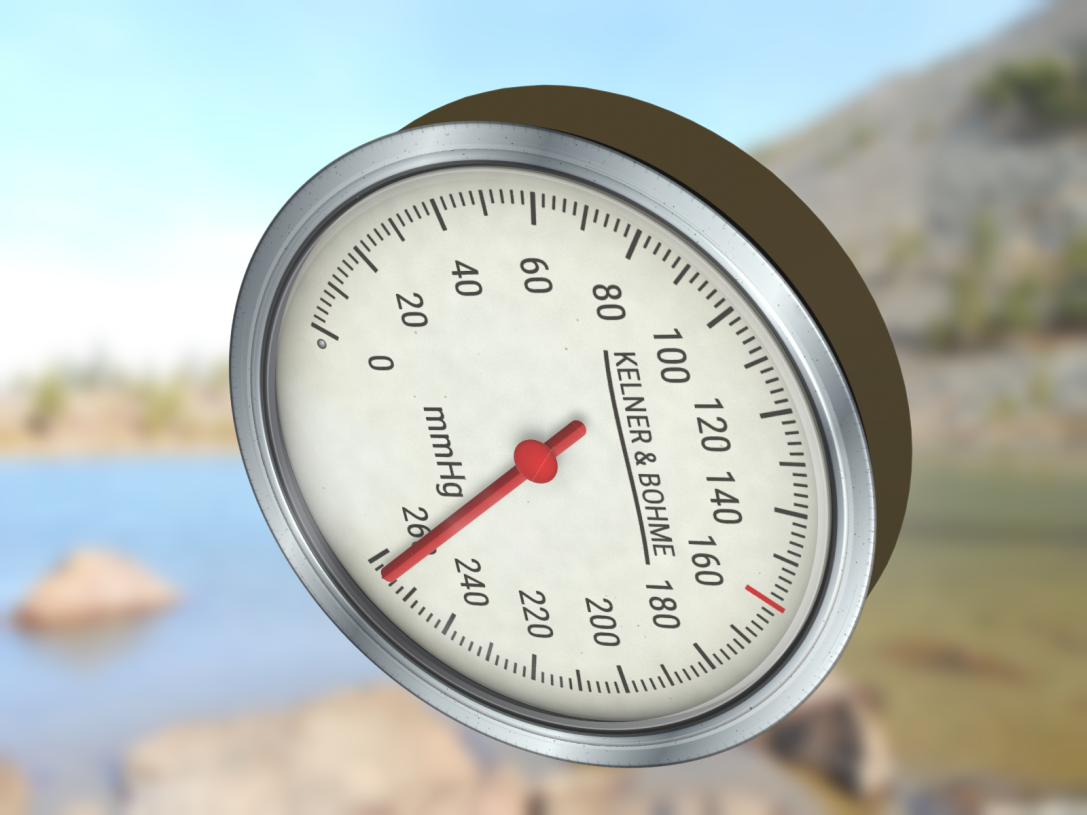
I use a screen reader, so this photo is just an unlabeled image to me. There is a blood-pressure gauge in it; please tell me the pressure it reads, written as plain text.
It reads 256 mmHg
